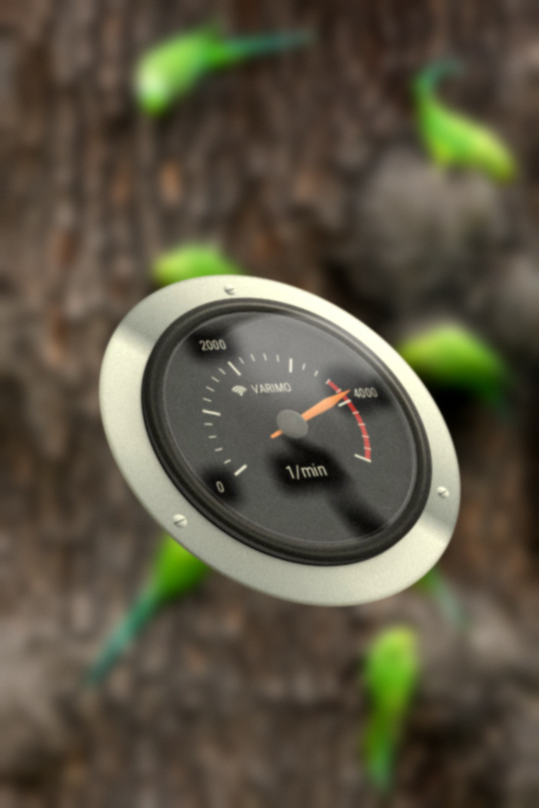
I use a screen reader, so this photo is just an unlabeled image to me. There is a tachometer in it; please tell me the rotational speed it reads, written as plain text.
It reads 3900 rpm
